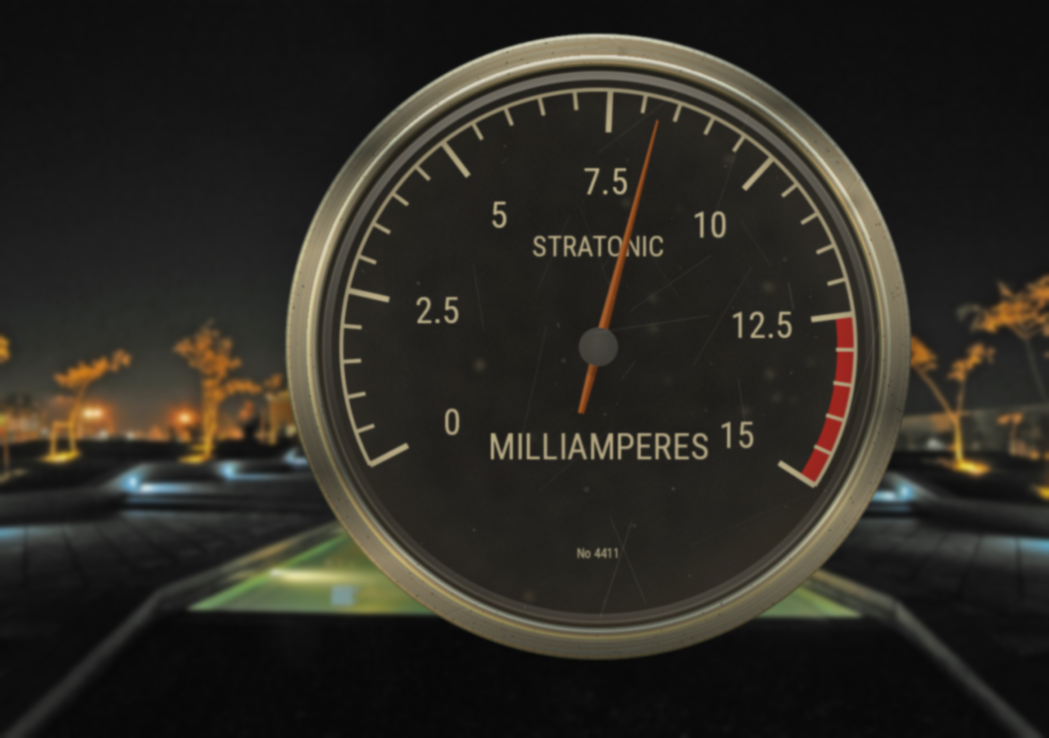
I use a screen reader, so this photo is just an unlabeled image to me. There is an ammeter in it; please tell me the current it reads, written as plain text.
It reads 8.25 mA
